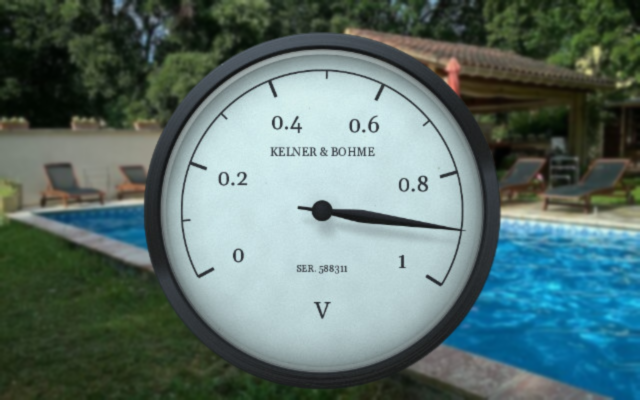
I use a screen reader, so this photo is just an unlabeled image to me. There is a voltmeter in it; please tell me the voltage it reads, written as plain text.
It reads 0.9 V
